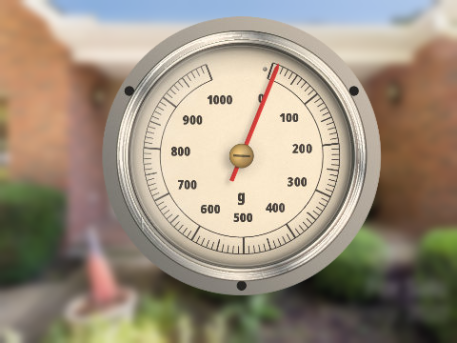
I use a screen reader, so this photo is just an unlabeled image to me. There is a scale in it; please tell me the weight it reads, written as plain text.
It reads 10 g
